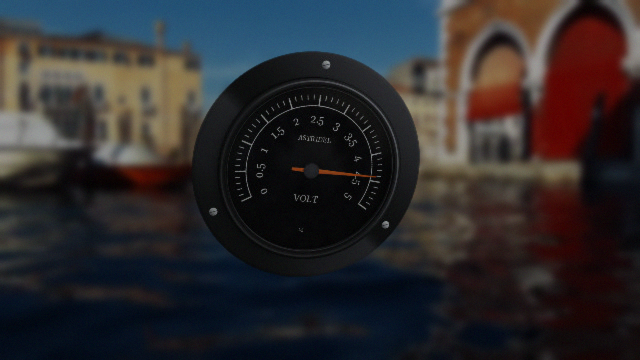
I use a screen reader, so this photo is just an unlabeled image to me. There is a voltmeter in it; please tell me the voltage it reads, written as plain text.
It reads 4.4 V
